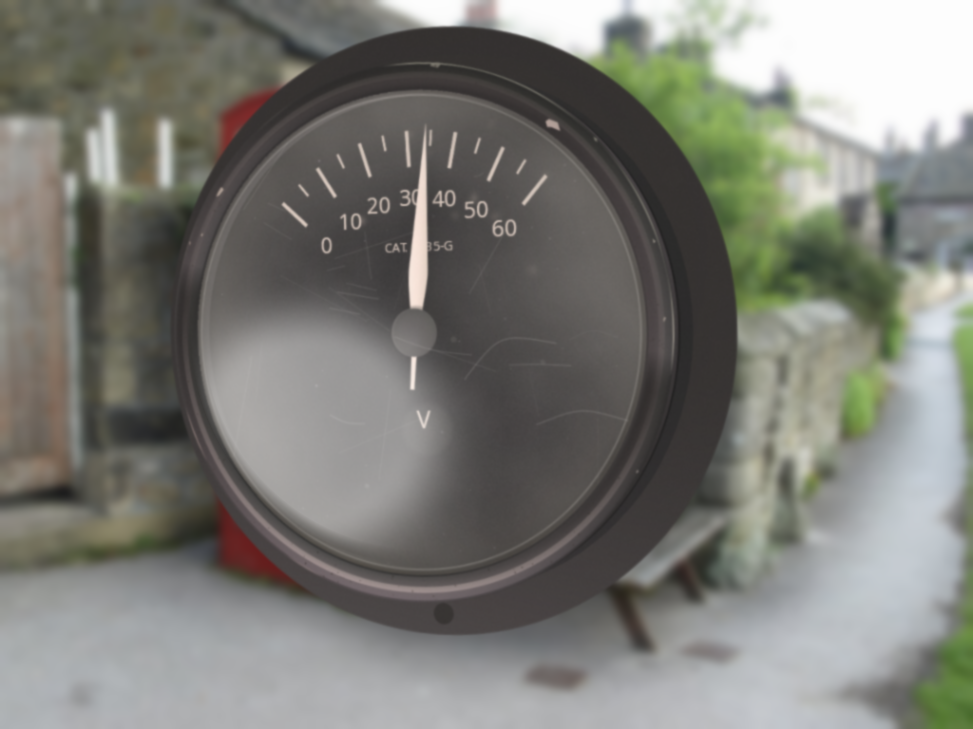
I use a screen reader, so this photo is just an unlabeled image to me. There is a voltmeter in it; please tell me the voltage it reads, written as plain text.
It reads 35 V
